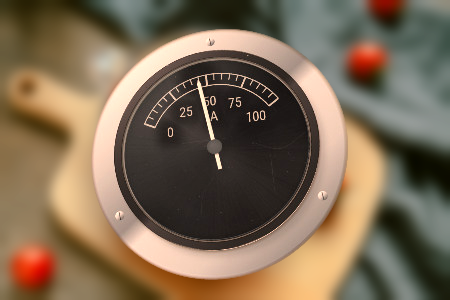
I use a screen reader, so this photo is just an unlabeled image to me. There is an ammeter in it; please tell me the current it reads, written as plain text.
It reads 45 A
